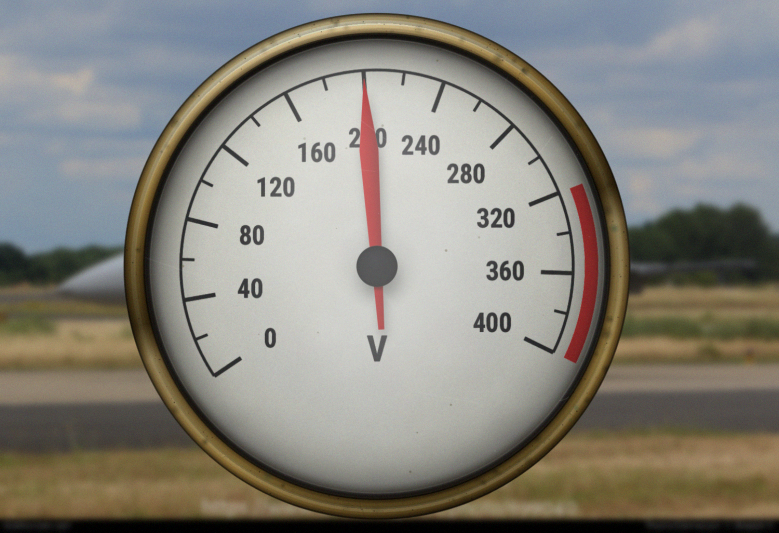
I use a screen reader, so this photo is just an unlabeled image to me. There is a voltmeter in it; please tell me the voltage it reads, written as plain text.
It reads 200 V
